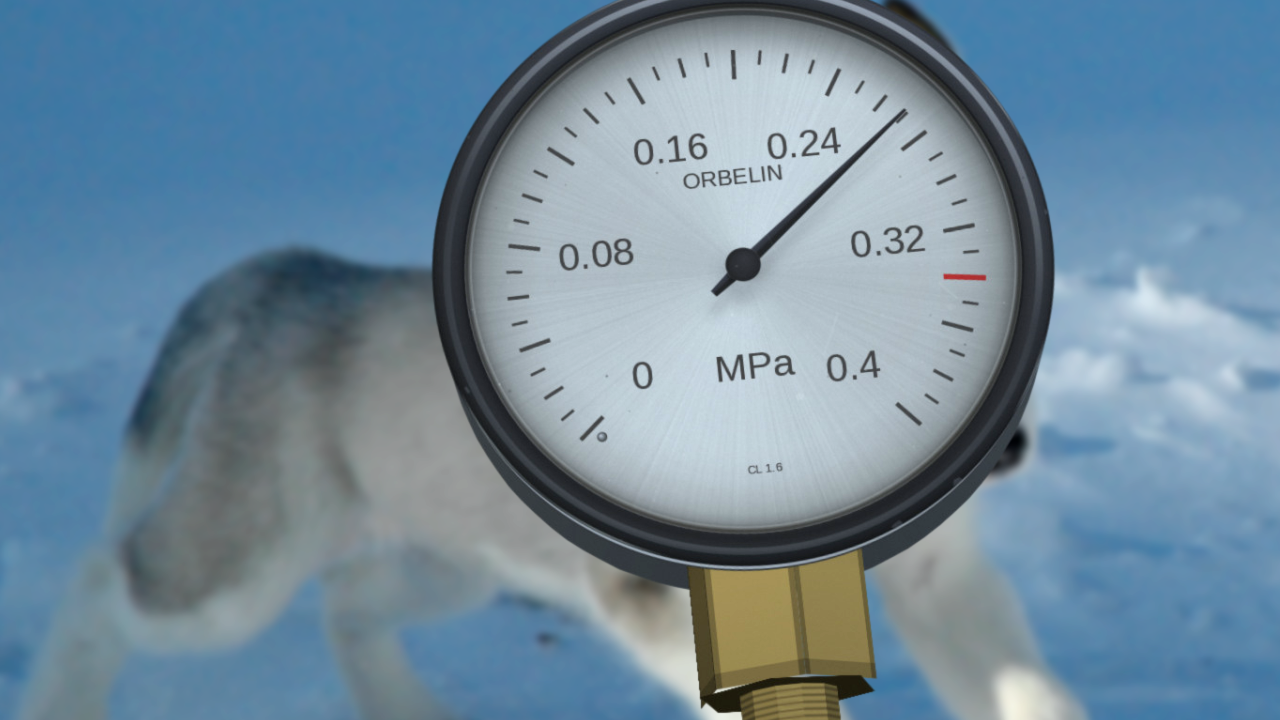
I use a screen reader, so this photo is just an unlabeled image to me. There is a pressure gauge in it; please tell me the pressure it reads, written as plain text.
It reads 0.27 MPa
